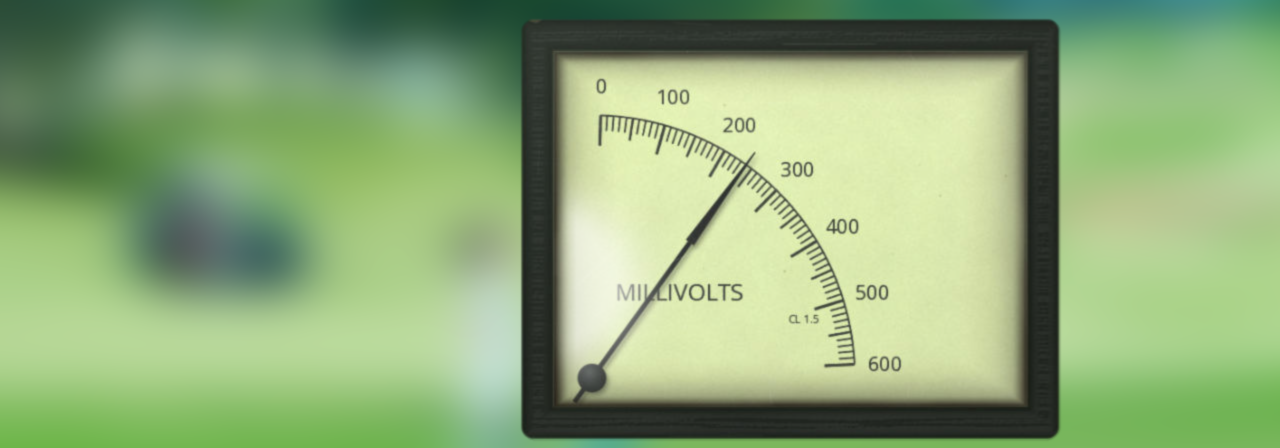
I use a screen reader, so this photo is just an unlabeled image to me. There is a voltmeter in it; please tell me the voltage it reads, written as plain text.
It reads 240 mV
